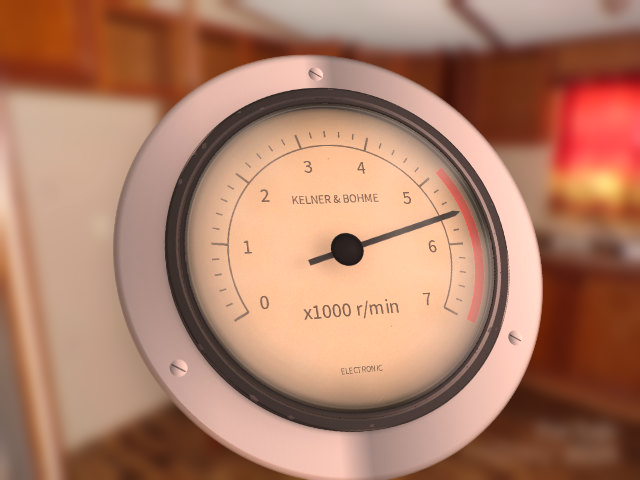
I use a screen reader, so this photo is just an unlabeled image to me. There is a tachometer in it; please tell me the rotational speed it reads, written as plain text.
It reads 5600 rpm
